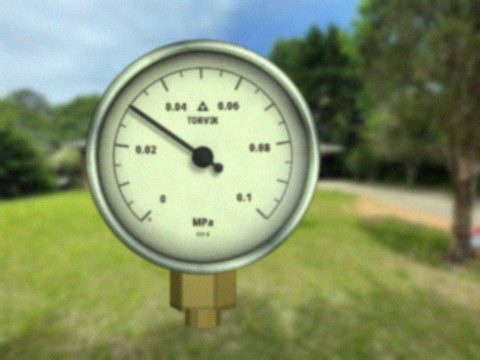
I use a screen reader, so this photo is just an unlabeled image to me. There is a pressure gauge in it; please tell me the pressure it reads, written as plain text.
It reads 0.03 MPa
